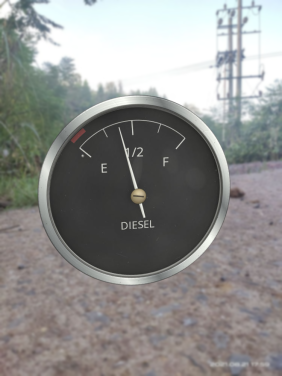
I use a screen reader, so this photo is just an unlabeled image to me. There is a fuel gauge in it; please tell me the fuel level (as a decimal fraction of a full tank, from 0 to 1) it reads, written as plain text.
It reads 0.375
